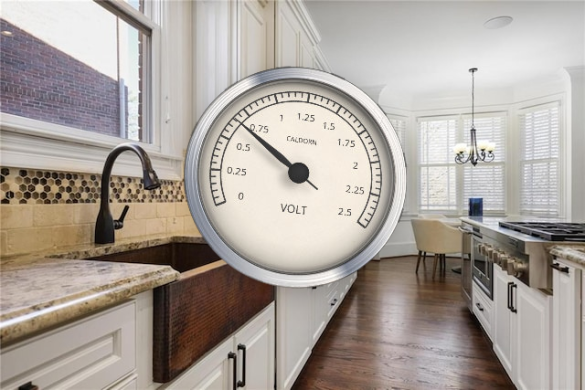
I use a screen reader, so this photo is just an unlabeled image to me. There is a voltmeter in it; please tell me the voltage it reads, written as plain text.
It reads 0.65 V
